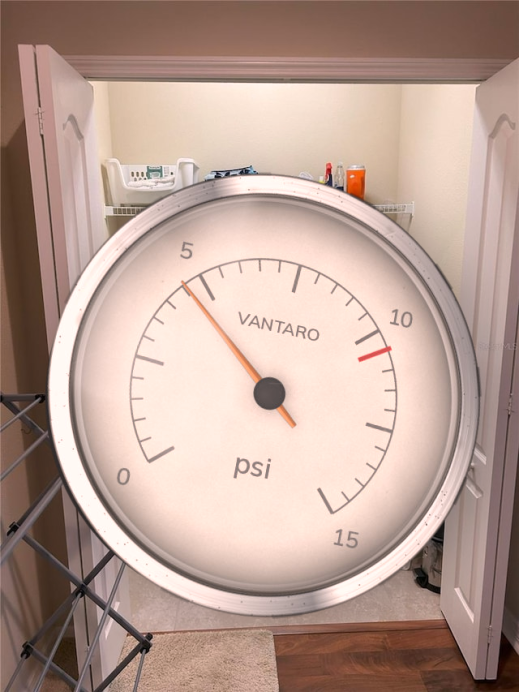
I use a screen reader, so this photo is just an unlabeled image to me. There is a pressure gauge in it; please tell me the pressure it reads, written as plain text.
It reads 4.5 psi
